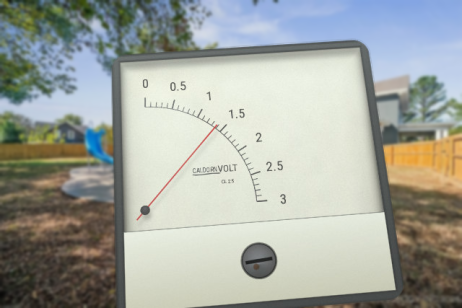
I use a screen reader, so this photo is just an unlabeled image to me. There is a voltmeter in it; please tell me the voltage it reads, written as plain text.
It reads 1.4 V
